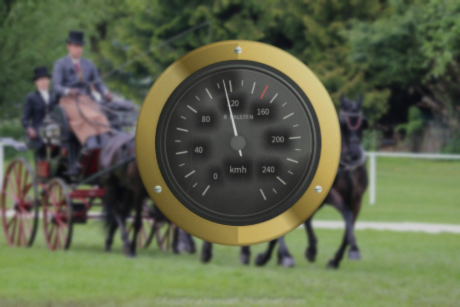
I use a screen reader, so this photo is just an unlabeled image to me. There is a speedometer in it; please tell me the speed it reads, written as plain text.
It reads 115 km/h
